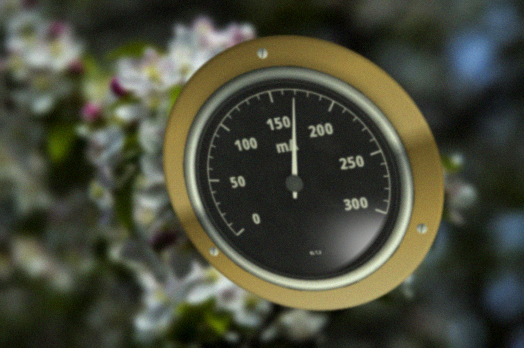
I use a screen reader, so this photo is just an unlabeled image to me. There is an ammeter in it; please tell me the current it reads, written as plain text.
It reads 170 mA
